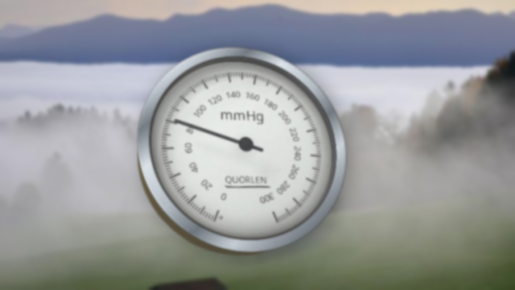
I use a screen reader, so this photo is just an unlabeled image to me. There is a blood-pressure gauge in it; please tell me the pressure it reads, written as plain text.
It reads 80 mmHg
